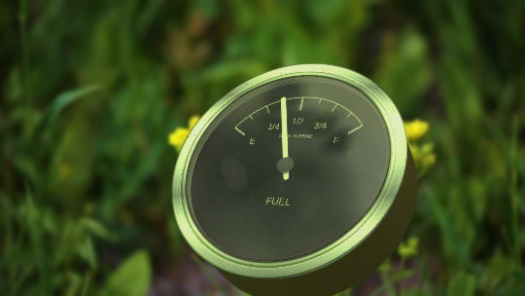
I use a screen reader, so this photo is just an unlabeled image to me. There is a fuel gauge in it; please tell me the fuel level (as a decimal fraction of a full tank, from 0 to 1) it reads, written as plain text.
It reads 0.375
